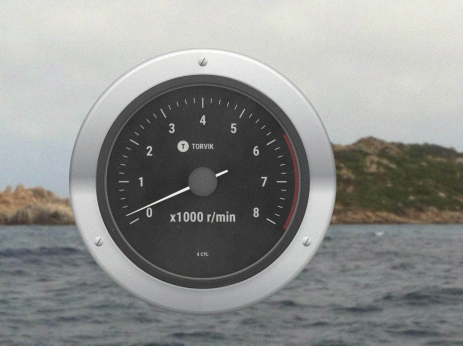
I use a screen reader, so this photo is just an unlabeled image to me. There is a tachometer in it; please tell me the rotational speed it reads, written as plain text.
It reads 200 rpm
